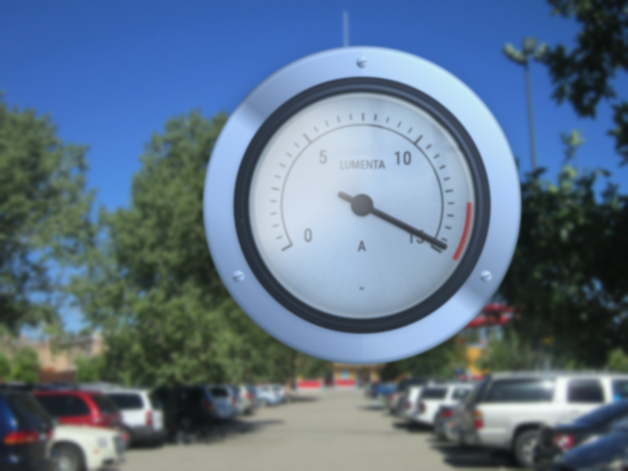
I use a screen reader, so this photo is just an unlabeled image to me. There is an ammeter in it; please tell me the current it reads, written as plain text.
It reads 14.75 A
